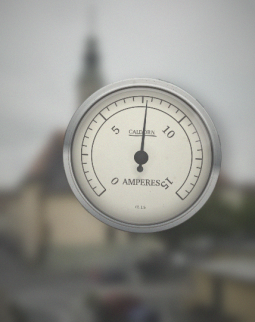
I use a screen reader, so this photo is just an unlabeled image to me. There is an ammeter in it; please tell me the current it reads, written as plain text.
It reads 7.75 A
